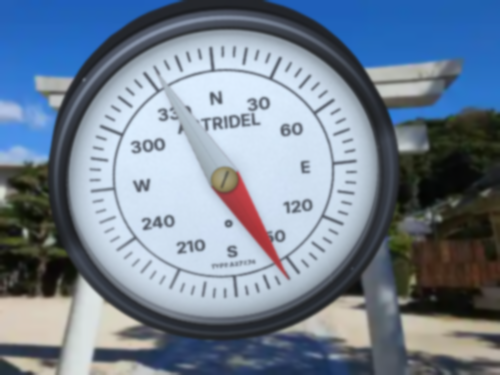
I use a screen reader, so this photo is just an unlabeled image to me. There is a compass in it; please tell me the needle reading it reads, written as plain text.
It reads 155 °
